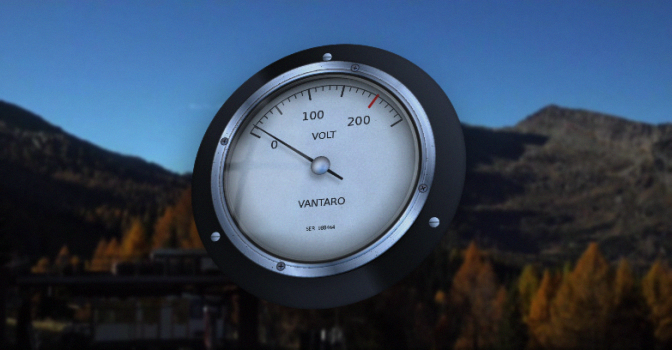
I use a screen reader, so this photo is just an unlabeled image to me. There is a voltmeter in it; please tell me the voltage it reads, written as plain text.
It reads 10 V
